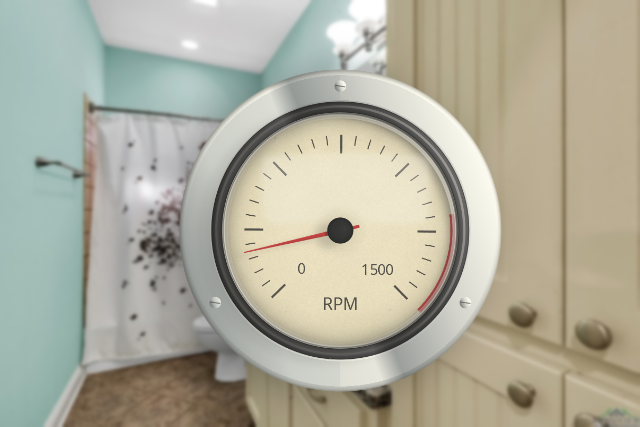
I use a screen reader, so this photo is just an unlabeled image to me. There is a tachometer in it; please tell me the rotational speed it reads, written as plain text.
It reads 175 rpm
